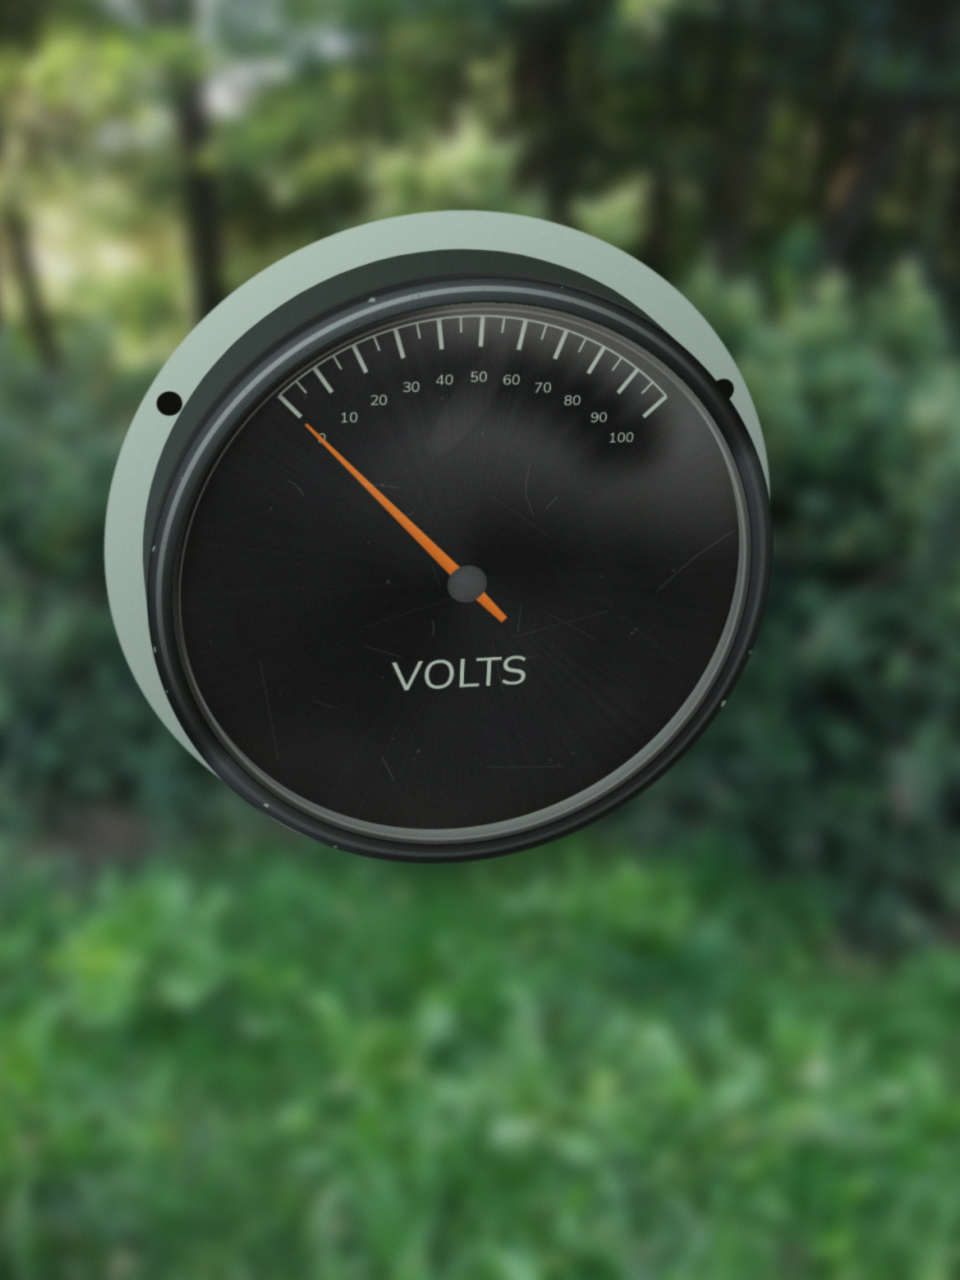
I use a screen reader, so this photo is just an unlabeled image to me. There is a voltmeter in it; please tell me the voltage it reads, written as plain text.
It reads 0 V
